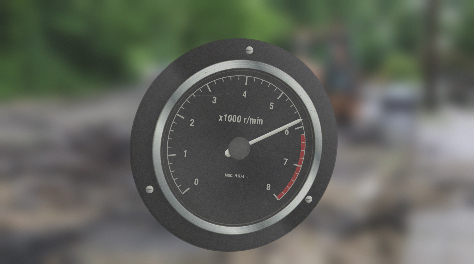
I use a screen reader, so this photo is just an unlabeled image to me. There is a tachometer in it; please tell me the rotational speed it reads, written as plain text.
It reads 5800 rpm
